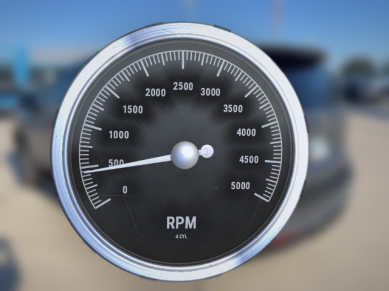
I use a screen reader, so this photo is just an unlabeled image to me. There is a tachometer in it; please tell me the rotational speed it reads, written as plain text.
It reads 450 rpm
